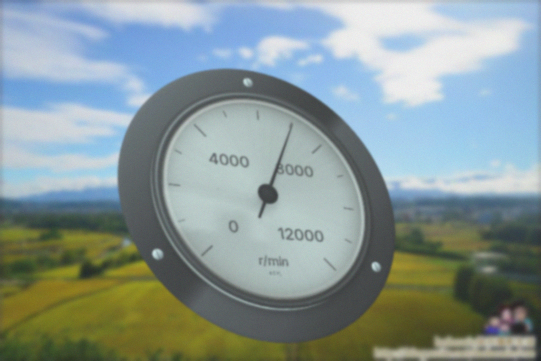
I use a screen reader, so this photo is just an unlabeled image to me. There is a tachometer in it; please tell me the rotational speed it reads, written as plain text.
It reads 7000 rpm
